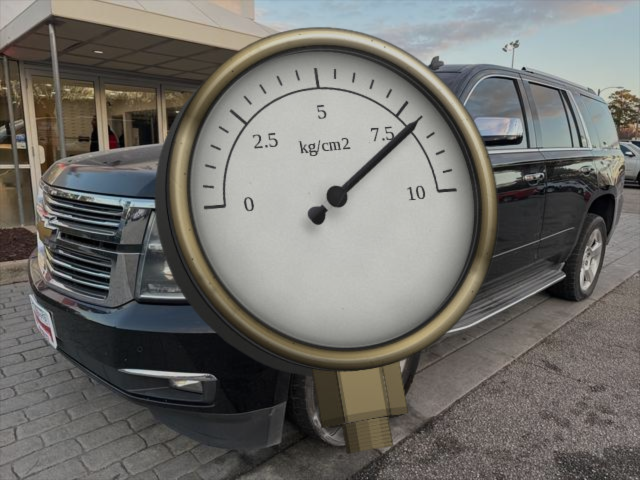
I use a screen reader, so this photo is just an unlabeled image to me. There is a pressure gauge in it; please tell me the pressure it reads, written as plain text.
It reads 8 kg/cm²
